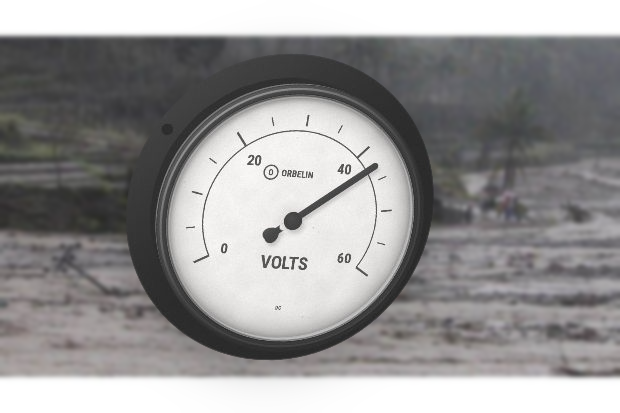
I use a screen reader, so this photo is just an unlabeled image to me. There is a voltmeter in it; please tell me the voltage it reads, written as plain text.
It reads 42.5 V
